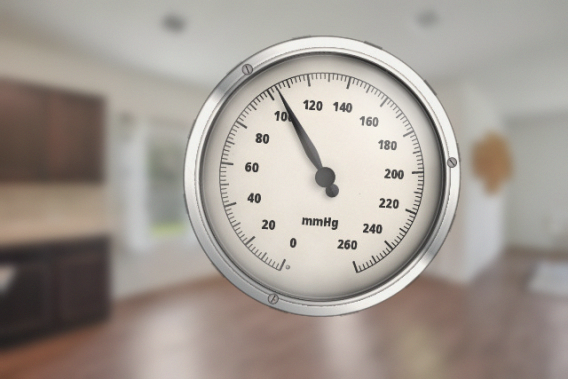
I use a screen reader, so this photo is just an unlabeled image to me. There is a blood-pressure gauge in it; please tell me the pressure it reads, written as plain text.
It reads 104 mmHg
